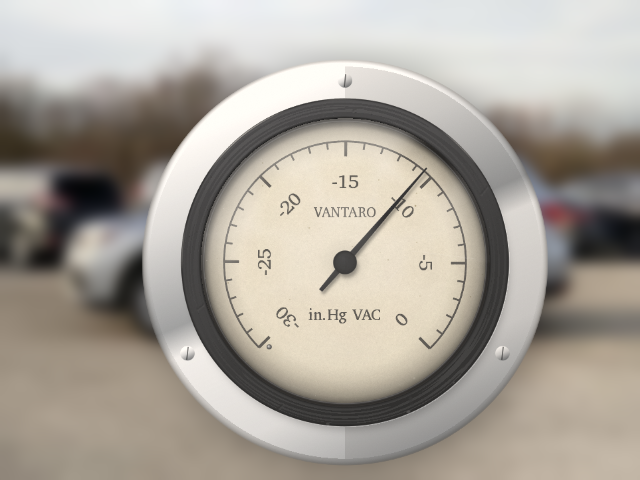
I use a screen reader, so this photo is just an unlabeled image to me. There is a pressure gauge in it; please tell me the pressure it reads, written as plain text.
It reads -10.5 inHg
